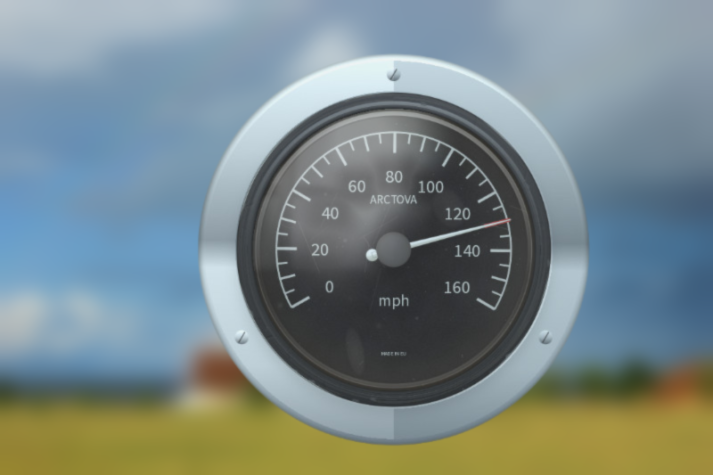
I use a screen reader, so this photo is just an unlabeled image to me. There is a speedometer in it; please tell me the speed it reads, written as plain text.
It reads 130 mph
